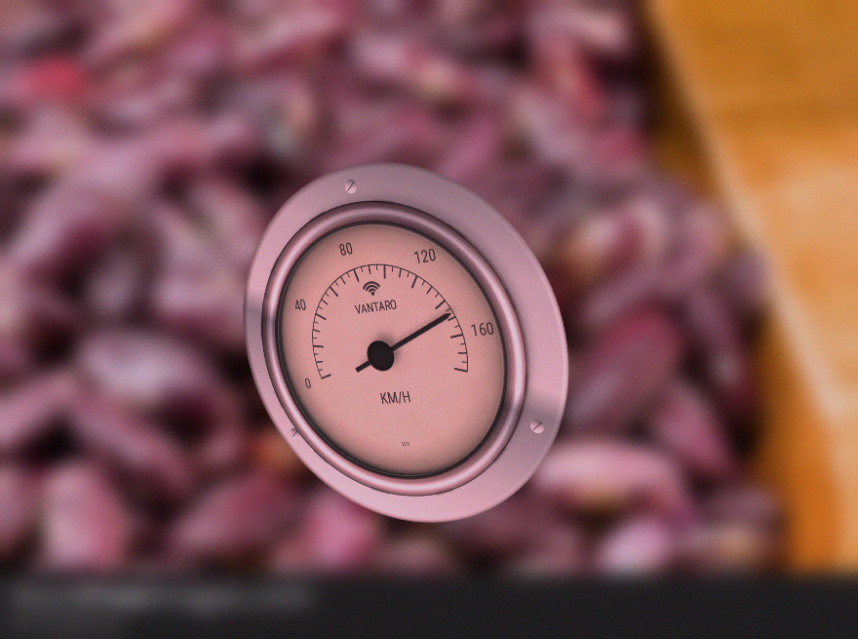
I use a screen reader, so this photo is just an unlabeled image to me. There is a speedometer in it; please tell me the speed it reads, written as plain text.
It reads 147.5 km/h
